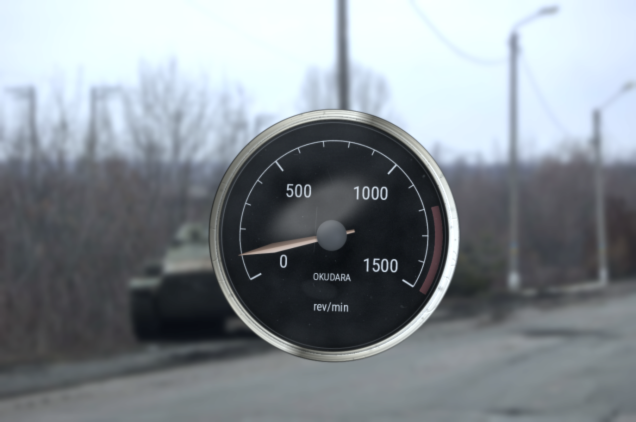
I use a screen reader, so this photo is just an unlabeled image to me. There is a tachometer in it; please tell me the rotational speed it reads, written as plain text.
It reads 100 rpm
